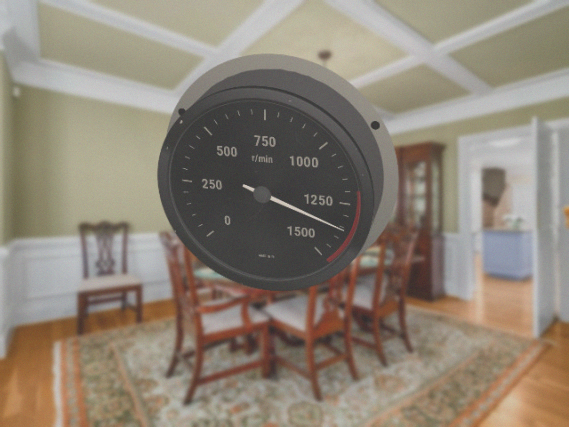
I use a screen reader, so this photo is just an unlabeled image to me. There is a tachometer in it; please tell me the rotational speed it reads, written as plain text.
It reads 1350 rpm
